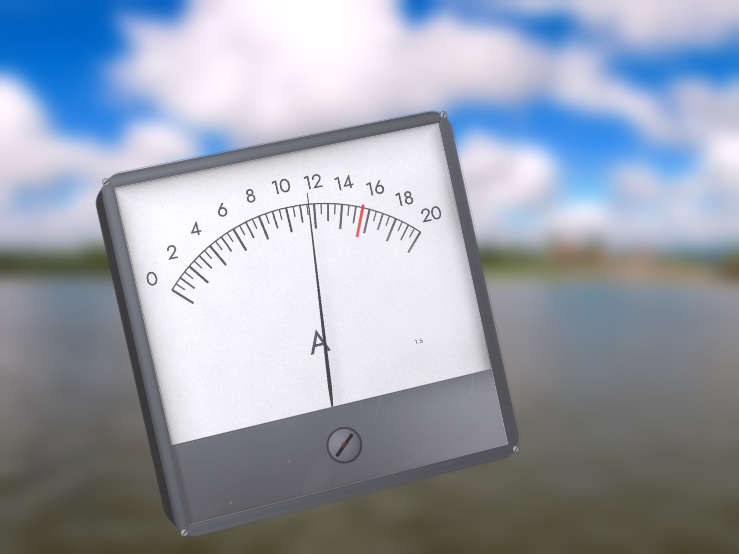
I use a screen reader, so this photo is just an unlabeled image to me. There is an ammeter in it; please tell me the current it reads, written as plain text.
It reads 11.5 A
